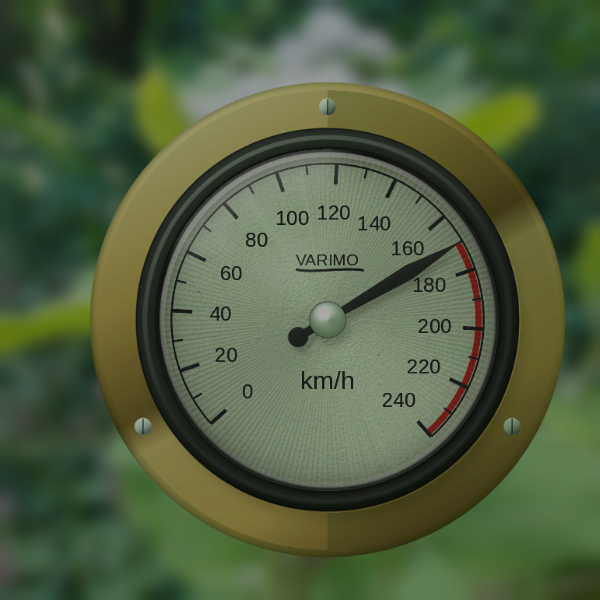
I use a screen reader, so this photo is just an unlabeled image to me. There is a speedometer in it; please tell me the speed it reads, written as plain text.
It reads 170 km/h
